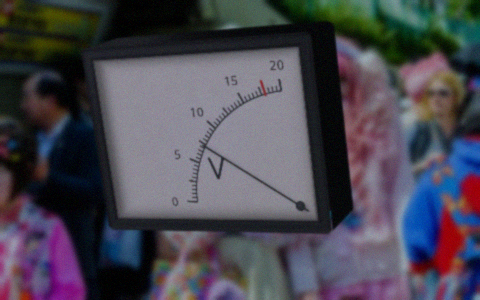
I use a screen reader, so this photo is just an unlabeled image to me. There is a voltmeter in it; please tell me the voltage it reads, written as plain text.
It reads 7.5 V
